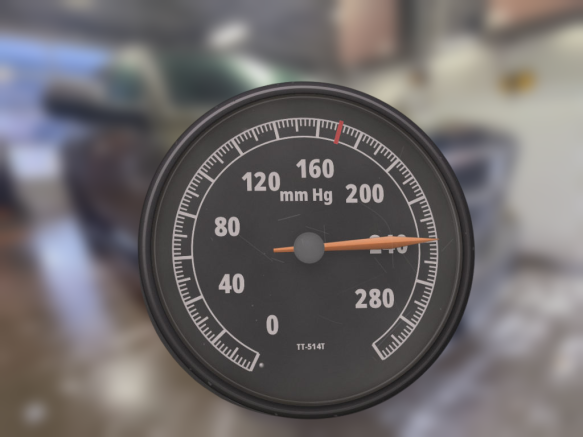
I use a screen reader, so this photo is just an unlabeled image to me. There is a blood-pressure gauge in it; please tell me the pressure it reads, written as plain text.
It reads 240 mmHg
